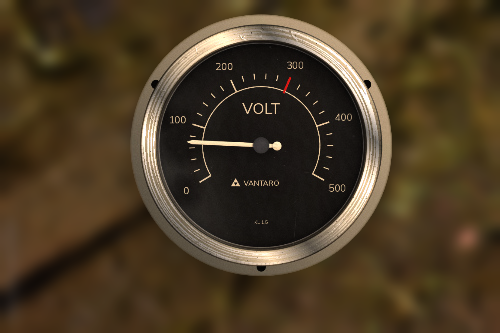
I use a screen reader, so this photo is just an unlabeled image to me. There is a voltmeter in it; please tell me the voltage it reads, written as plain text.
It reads 70 V
